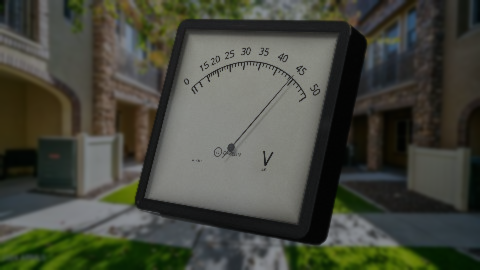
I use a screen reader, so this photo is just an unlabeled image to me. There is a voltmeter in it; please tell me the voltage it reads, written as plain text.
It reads 45 V
